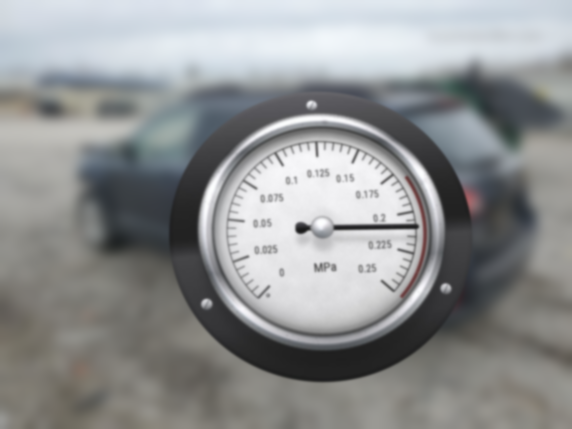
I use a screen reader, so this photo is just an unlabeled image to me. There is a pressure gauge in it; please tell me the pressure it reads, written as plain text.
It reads 0.21 MPa
